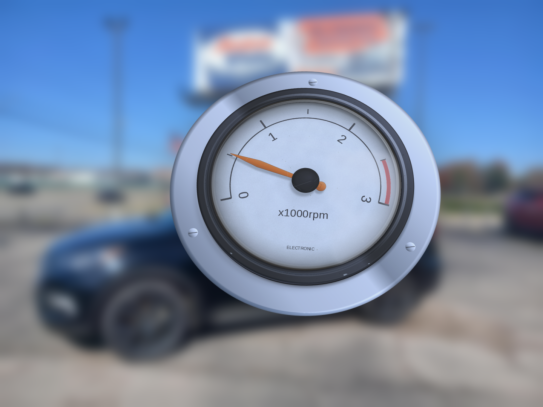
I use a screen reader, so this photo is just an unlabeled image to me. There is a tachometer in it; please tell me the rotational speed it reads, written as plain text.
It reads 500 rpm
